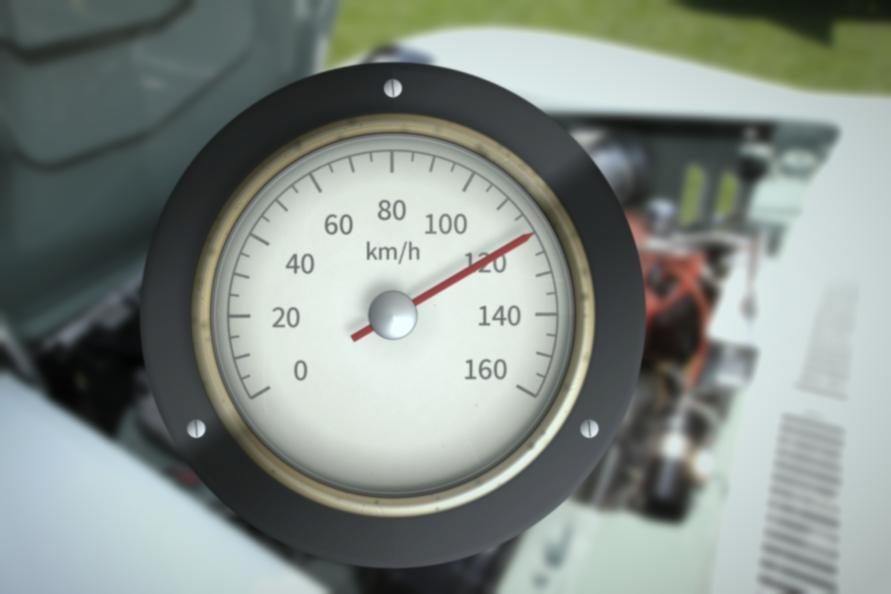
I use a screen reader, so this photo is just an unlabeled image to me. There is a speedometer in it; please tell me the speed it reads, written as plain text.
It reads 120 km/h
